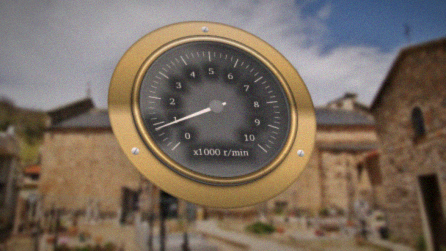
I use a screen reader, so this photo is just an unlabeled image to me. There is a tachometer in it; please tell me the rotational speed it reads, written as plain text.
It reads 800 rpm
